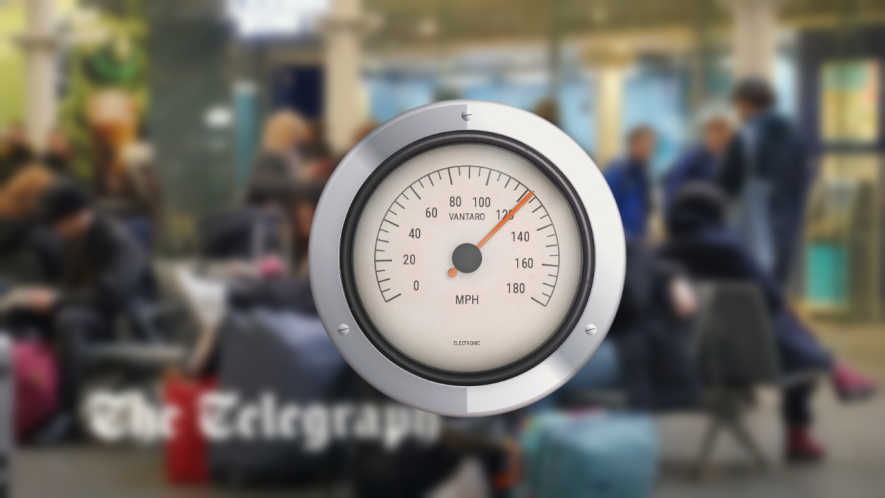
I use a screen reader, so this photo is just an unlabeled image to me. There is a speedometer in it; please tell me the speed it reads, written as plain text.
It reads 122.5 mph
